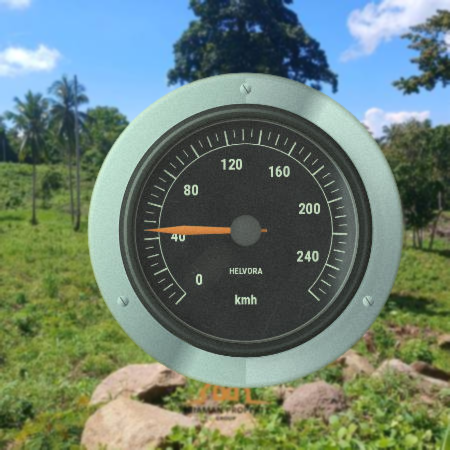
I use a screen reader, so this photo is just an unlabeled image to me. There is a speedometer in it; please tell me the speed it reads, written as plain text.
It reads 45 km/h
